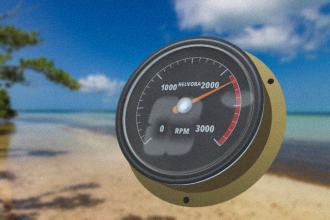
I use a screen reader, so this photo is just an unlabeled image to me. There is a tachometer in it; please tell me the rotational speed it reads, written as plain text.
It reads 2200 rpm
